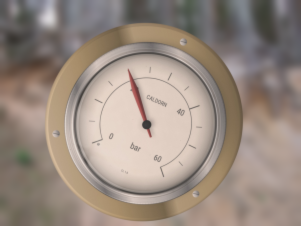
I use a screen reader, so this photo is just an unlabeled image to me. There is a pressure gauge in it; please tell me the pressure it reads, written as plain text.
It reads 20 bar
